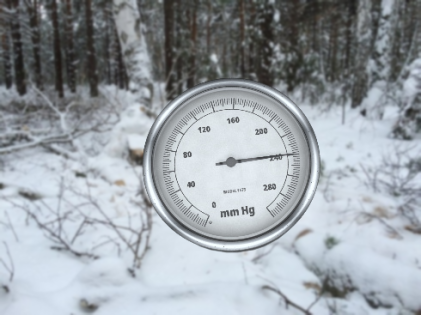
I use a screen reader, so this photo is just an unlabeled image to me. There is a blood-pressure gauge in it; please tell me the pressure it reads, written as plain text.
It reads 240 mmHg
